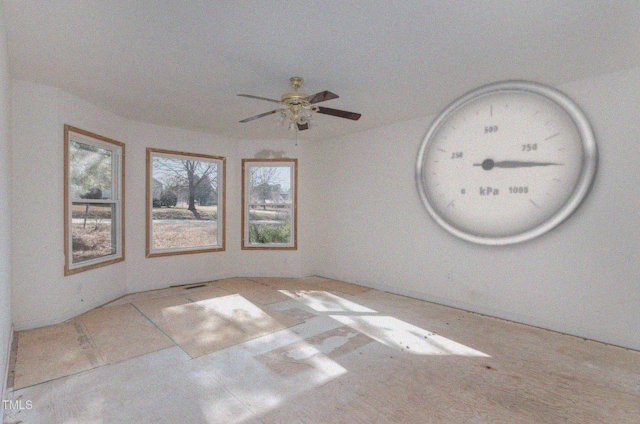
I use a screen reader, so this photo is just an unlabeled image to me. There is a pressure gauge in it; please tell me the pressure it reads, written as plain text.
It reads 850 kPa
